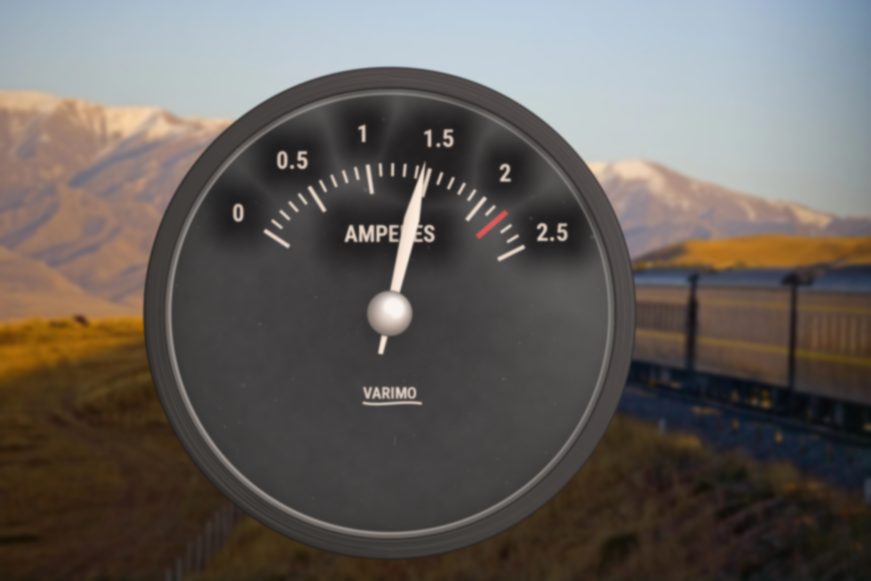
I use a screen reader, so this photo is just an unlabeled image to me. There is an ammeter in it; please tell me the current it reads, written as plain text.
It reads 1.45 A
